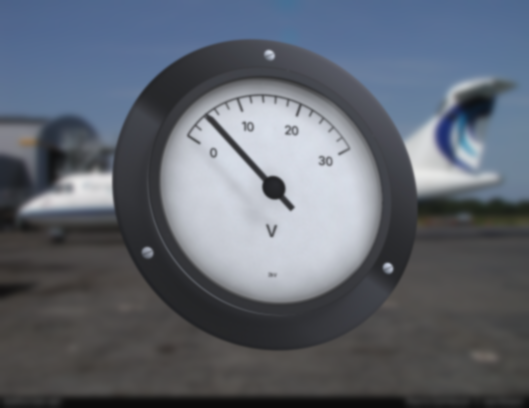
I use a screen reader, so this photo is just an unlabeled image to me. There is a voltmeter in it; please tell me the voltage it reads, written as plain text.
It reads 4 V
